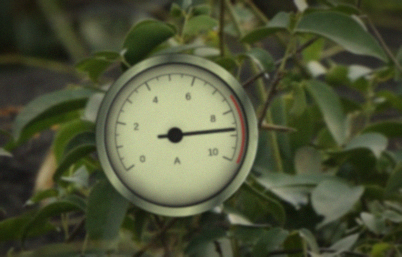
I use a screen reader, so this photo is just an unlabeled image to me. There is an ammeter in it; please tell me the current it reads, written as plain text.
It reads 8.75 A
